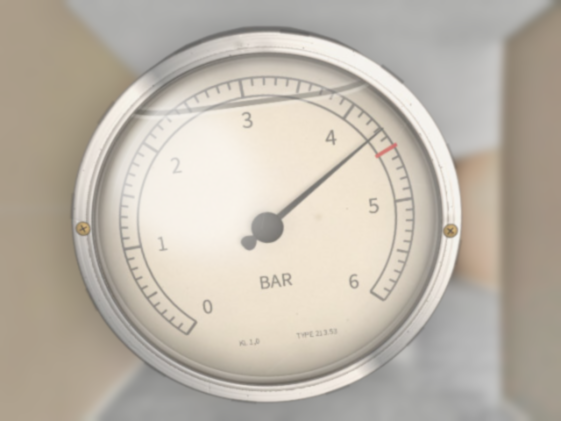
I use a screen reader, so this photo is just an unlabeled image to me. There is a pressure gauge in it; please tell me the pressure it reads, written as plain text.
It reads 4.3 bar
